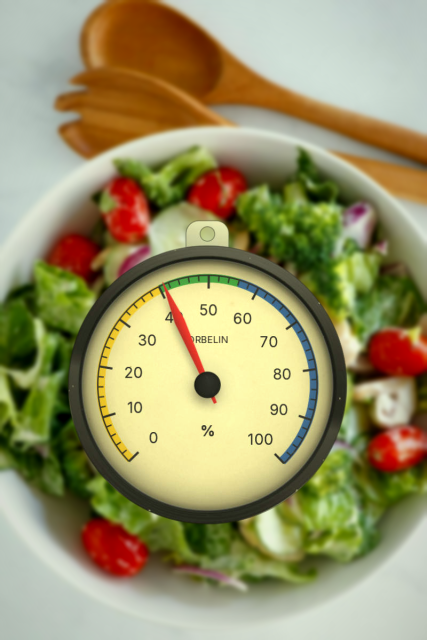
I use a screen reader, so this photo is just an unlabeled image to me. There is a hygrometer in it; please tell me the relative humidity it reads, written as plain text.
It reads 41 %
